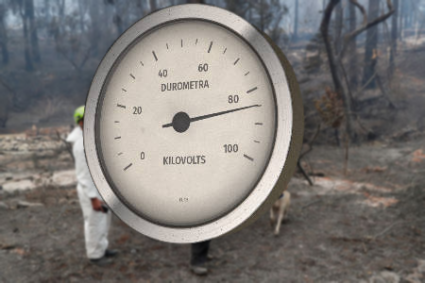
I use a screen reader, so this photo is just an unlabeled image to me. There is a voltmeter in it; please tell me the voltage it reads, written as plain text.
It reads 85 kV
